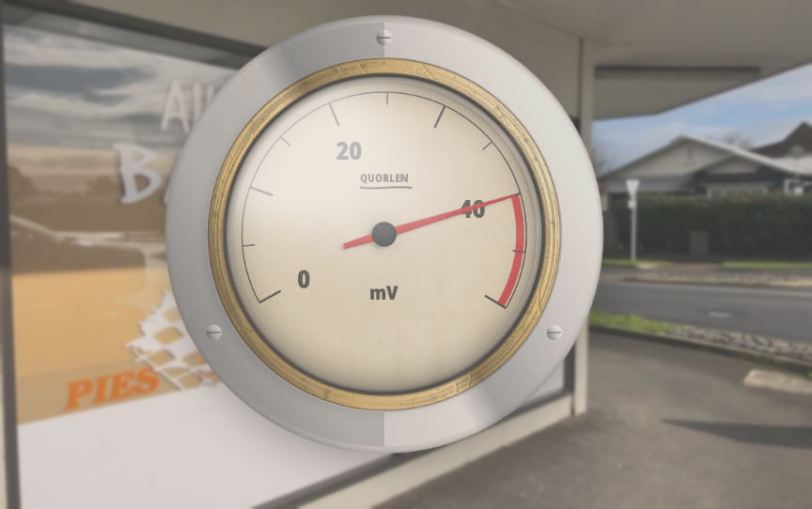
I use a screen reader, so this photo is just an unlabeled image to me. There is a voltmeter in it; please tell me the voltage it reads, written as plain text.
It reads 40 mV
